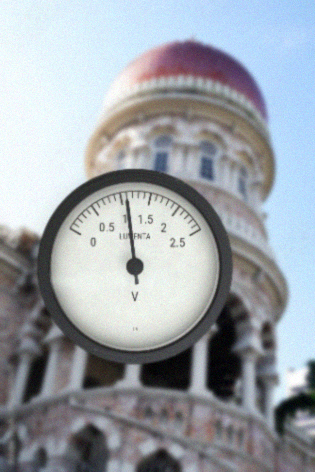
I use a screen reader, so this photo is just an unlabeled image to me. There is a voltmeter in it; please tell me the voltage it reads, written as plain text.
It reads 1.1 V
